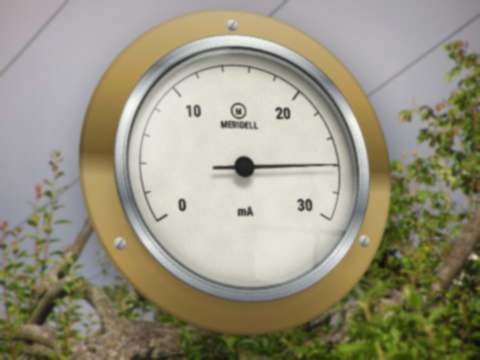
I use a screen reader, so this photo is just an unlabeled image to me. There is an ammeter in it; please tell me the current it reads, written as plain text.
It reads 26 mA
